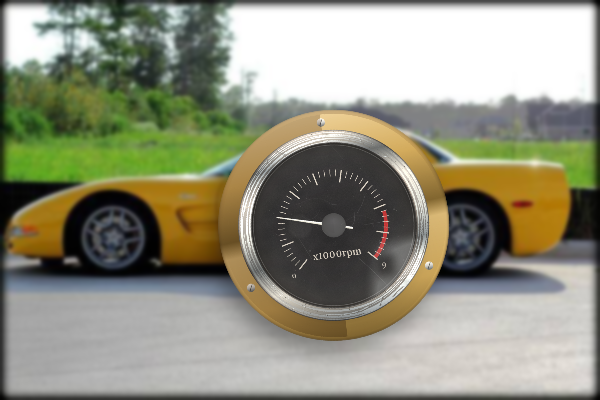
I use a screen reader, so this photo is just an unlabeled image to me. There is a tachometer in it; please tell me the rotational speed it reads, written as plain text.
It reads 2000 rpm
